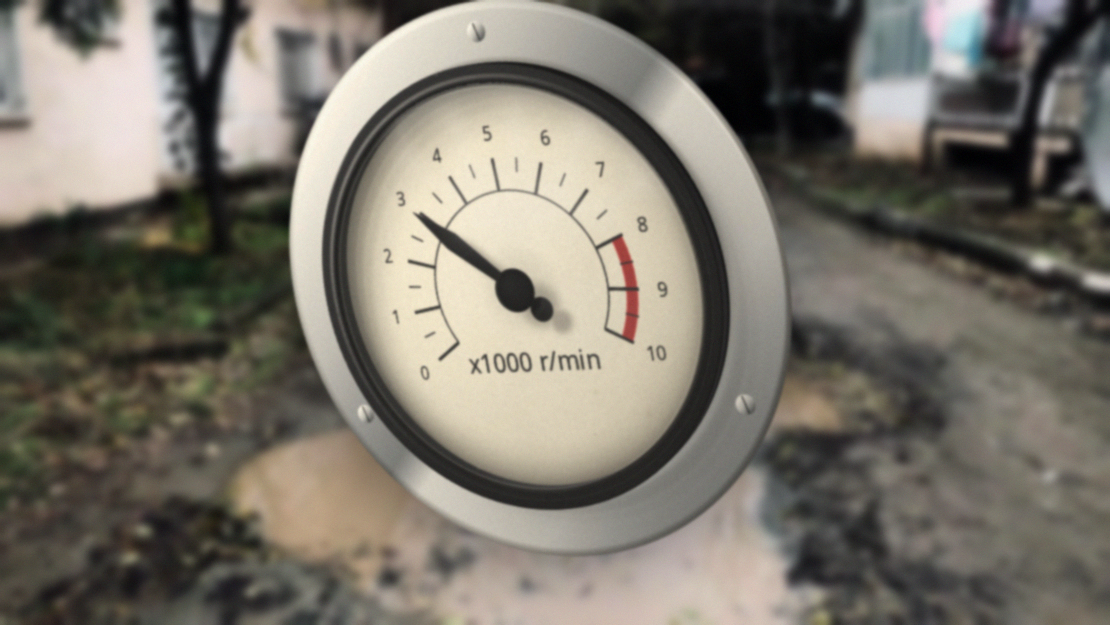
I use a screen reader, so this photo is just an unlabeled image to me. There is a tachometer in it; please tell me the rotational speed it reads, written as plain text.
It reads 3000 rpm
